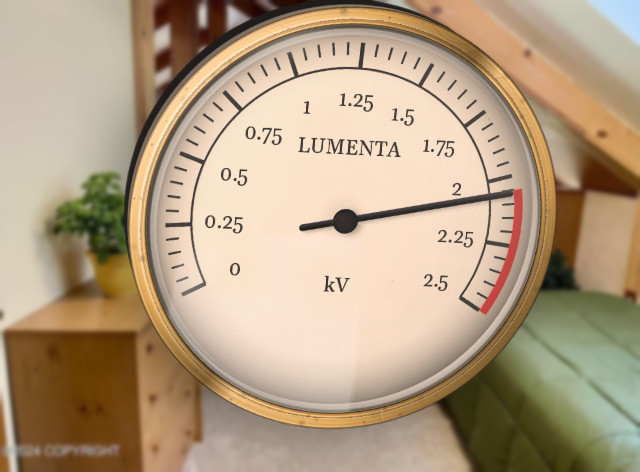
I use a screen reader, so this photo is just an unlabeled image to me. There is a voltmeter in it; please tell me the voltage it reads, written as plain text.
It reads 2.05 kV
